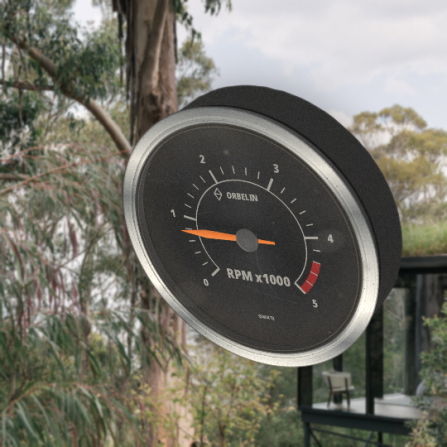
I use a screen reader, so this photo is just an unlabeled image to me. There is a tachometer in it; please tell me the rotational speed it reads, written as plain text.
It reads 800 rpm
